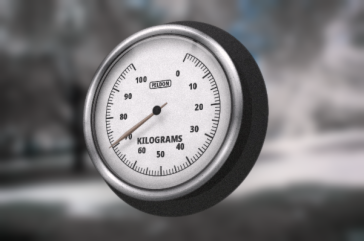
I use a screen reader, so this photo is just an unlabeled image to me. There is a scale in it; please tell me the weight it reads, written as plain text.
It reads 70 kg
